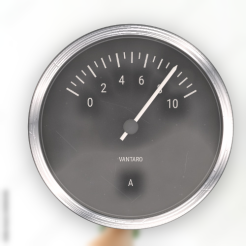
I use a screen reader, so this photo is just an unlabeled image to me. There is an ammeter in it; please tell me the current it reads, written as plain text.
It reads 8 A
